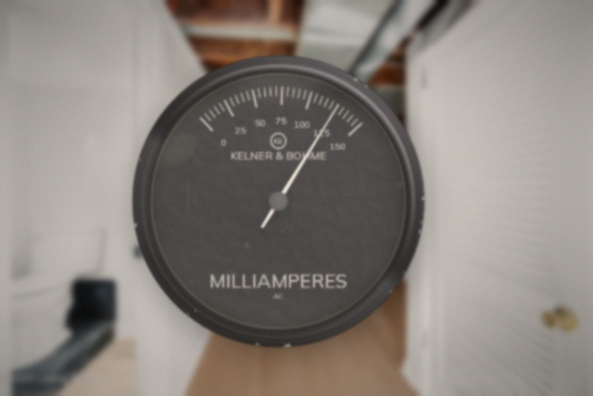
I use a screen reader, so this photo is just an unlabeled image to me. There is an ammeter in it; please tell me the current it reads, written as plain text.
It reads 125 mA
